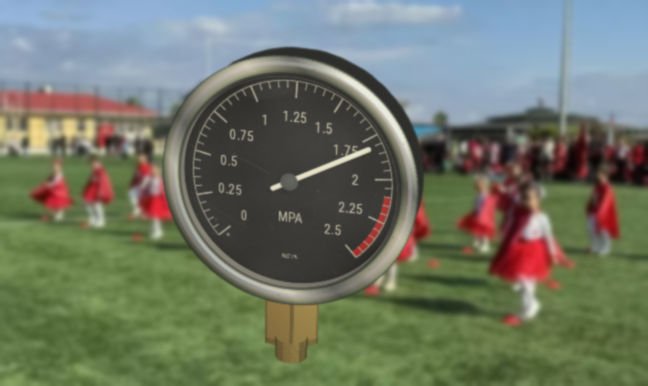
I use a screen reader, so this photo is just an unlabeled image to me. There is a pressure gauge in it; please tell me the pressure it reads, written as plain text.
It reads 1.8 MPa
